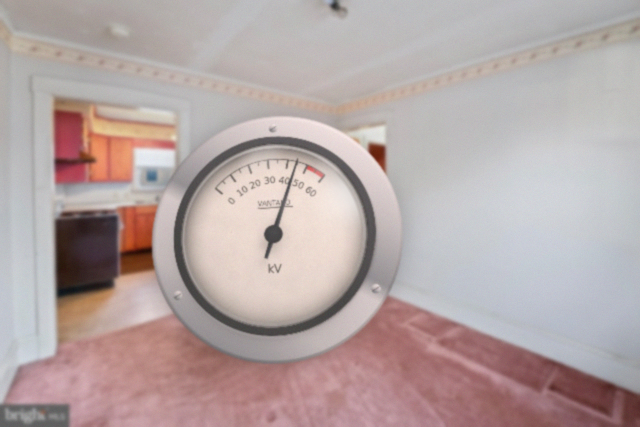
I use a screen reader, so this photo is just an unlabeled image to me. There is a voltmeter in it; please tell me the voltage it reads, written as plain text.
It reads 45 kV
